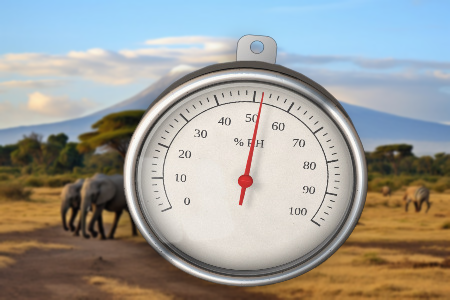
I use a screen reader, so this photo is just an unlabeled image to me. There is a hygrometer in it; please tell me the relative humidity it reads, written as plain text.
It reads 52 %
